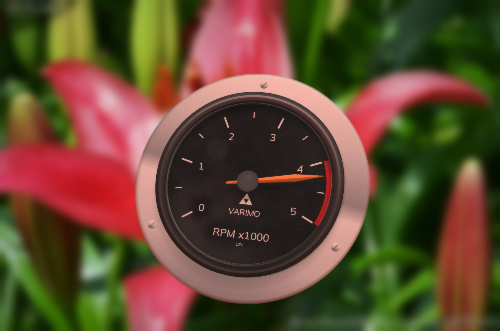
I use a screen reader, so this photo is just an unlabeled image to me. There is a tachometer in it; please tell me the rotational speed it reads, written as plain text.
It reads 4250 rpm
